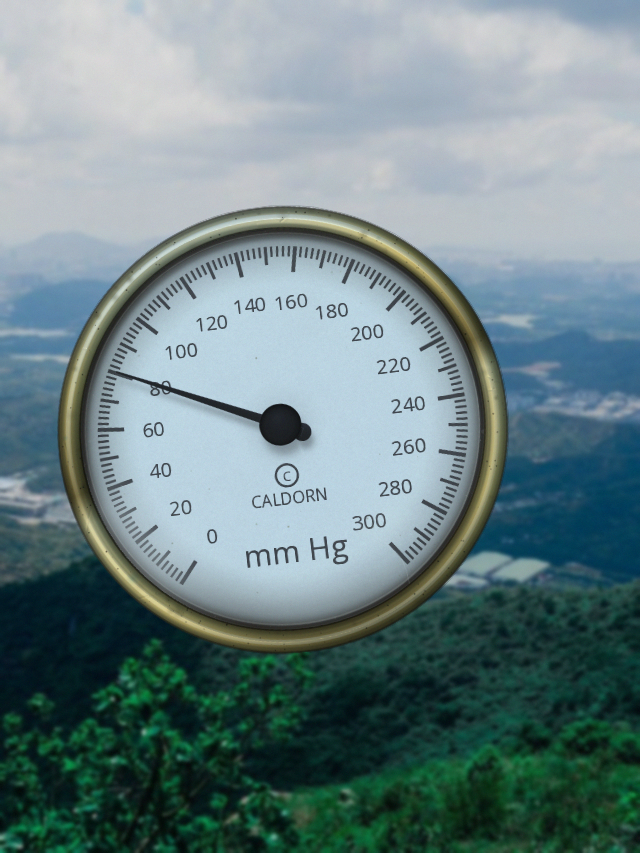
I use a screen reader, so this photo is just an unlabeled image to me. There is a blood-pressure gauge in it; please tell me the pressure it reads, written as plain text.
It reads 80 mmHg
